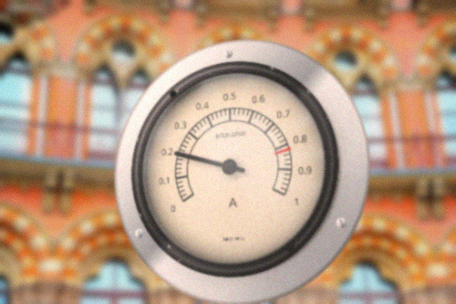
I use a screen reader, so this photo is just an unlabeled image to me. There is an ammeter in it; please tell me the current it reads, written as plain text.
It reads 0.2 A
